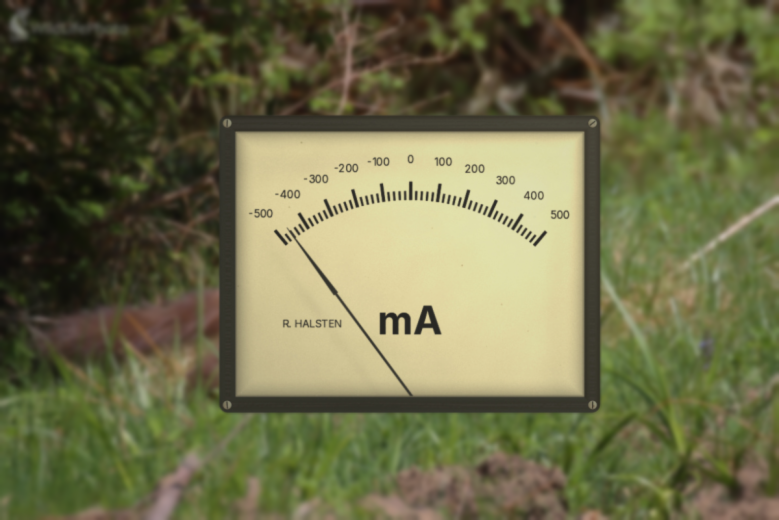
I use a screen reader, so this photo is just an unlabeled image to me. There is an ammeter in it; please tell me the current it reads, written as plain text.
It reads -460 mA
